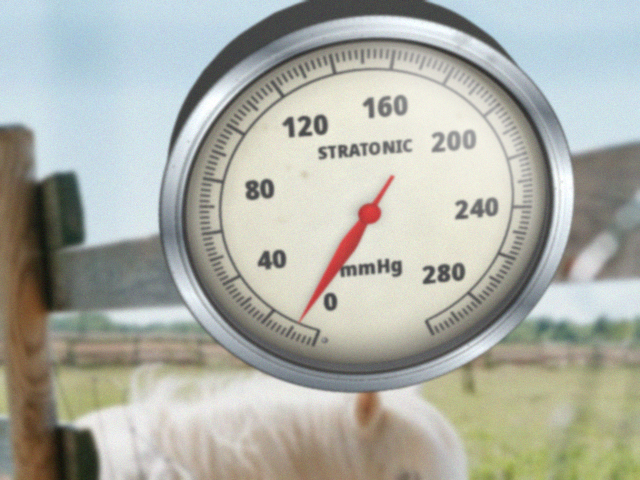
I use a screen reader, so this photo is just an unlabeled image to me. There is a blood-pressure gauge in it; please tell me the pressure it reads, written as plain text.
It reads 10 mmHg
